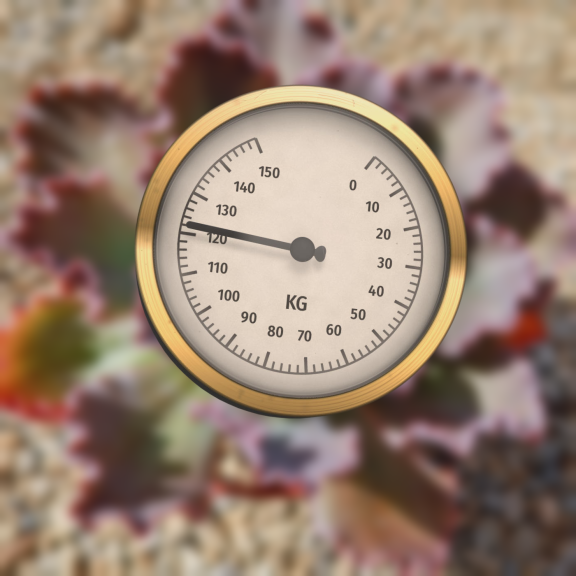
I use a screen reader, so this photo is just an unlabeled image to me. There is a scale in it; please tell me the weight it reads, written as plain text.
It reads 122 kg
